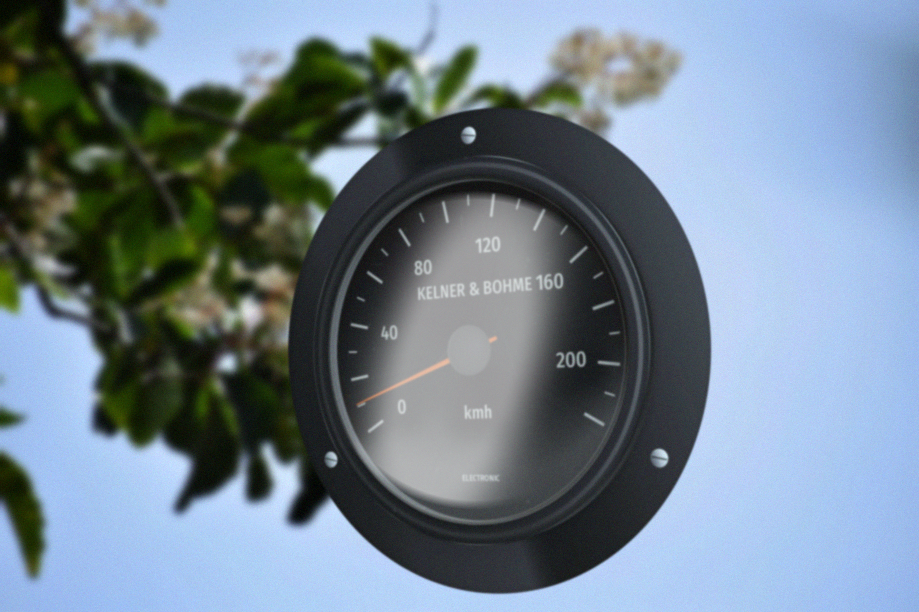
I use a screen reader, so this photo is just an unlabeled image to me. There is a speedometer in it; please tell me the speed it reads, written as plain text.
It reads 10 km/h
